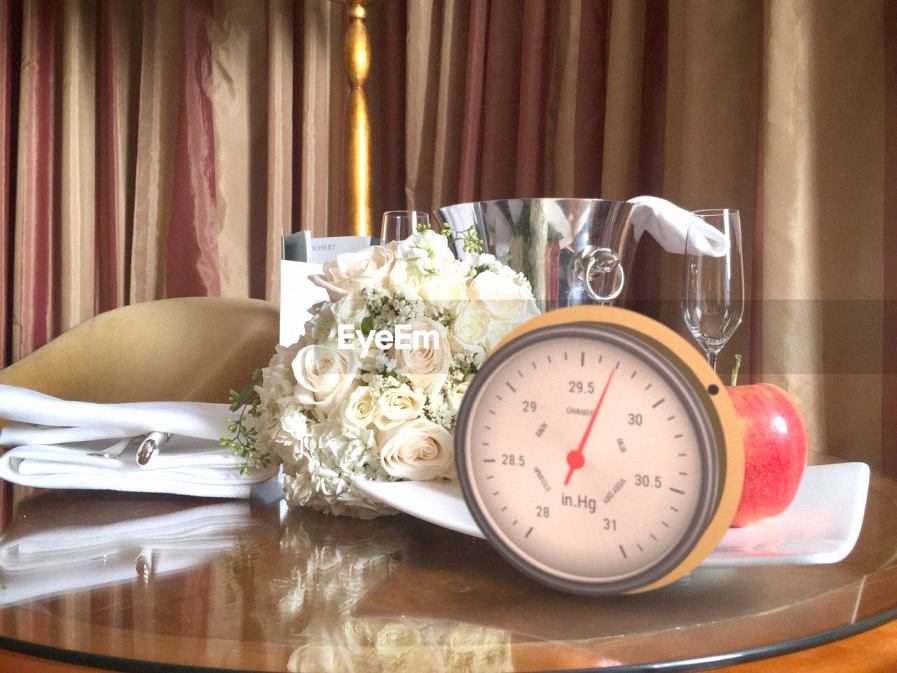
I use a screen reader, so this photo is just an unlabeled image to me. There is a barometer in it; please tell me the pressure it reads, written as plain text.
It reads 29.7 inHg
